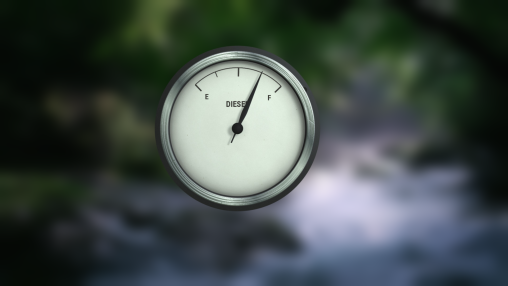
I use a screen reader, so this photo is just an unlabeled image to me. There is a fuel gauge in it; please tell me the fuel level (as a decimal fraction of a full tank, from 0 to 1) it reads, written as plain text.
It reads 0.75
